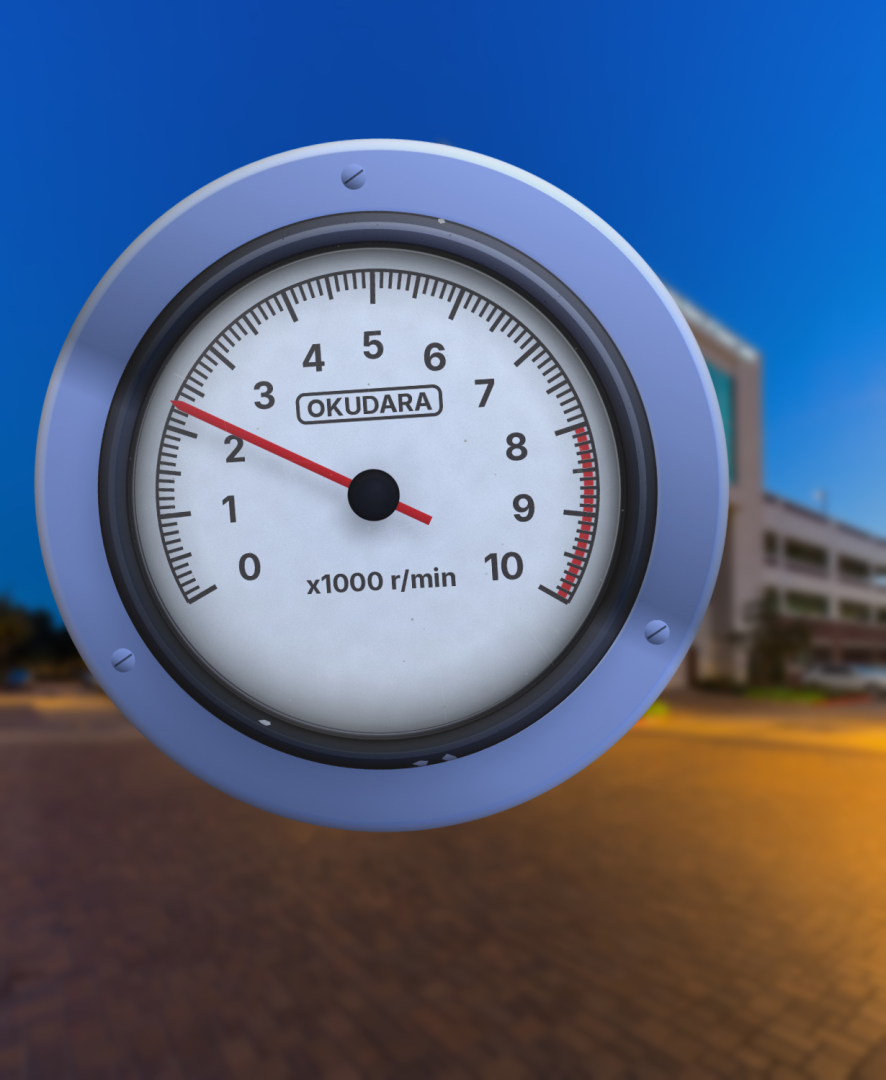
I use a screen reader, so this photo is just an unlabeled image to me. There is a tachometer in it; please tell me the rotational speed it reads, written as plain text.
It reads 2300 rpm
